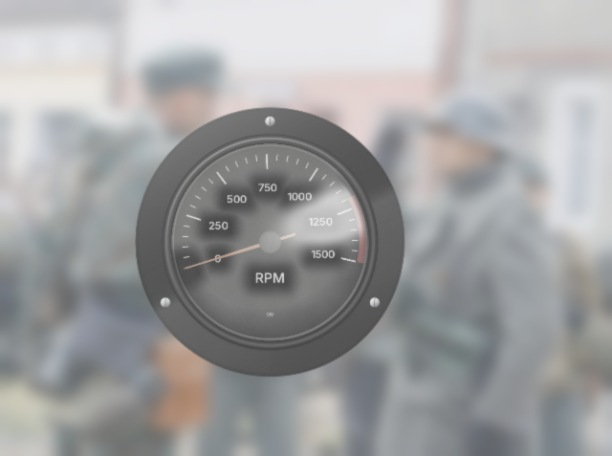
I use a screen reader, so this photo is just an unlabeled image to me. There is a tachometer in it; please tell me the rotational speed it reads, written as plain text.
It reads 0 rpm
